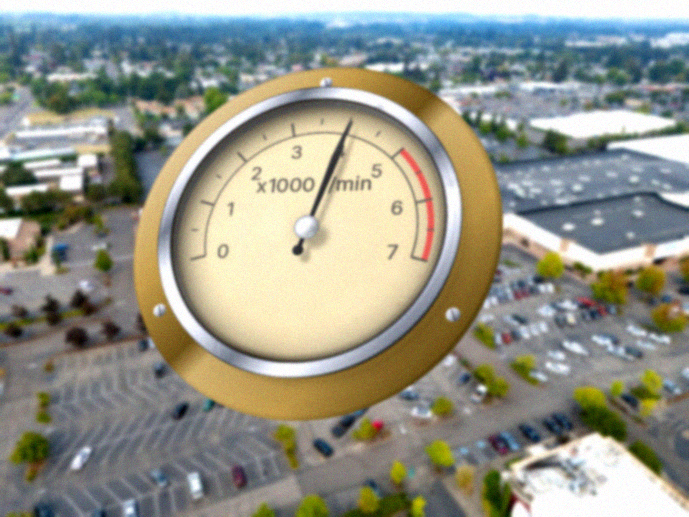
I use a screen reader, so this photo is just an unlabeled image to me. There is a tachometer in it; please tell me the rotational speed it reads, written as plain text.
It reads 4000 rpm
